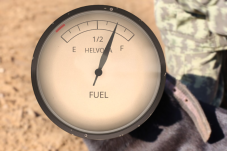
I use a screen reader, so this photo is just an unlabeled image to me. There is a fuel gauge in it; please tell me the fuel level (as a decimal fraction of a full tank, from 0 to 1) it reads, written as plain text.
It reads 0.75
